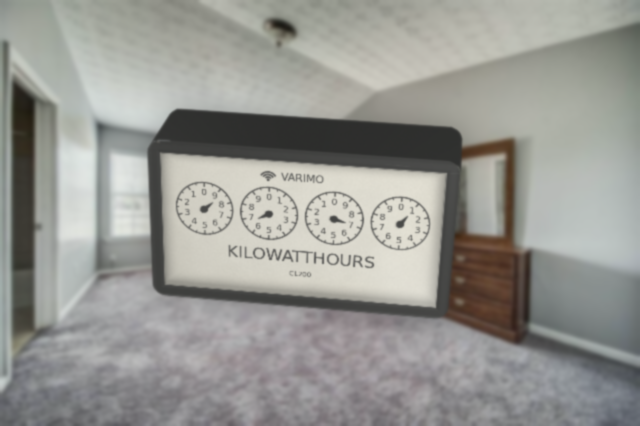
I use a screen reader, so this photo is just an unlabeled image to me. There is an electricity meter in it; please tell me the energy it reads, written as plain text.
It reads 8671 kWh
